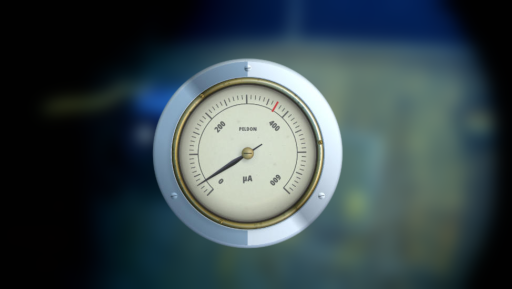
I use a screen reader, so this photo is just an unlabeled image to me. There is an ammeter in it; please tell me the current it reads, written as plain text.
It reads 30 µA
